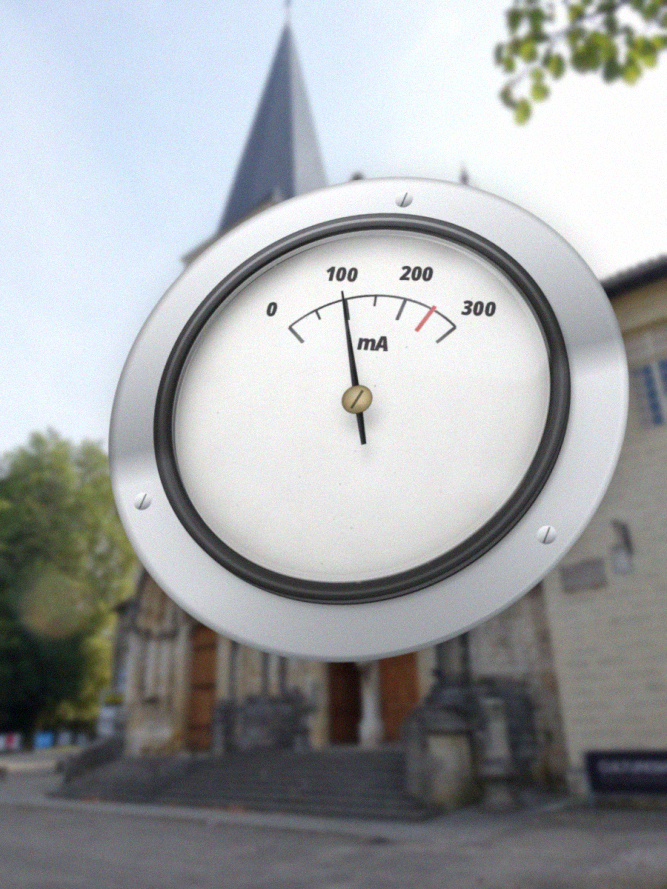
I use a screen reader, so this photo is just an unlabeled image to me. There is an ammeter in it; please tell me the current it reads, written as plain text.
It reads 100 mA
